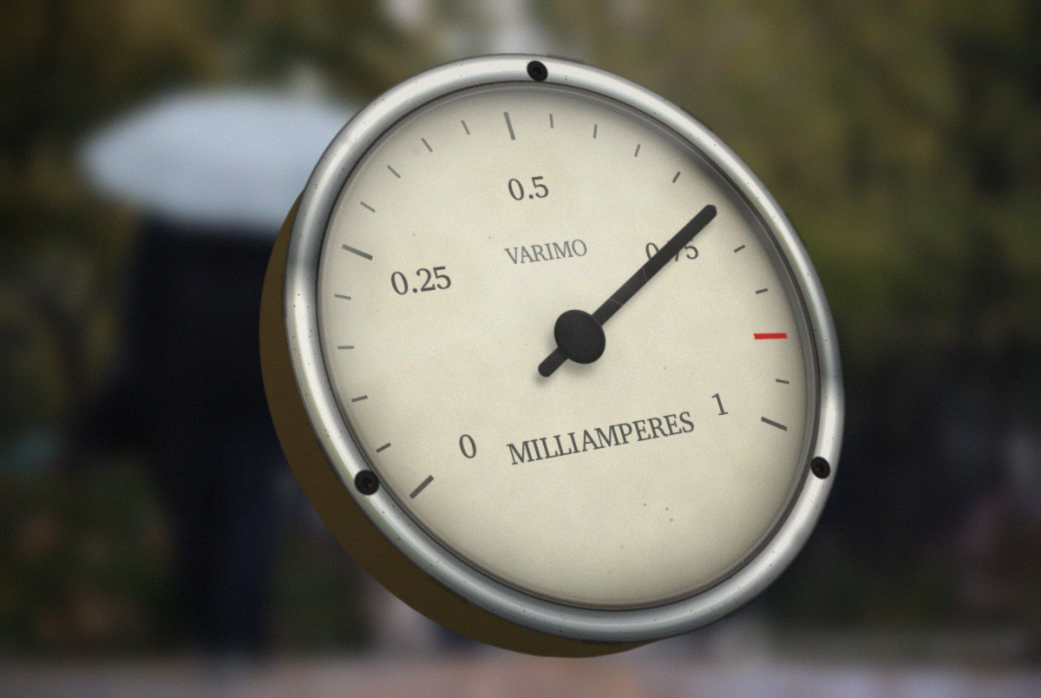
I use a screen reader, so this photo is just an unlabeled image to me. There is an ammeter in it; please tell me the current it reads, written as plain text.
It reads 0.75 mA
